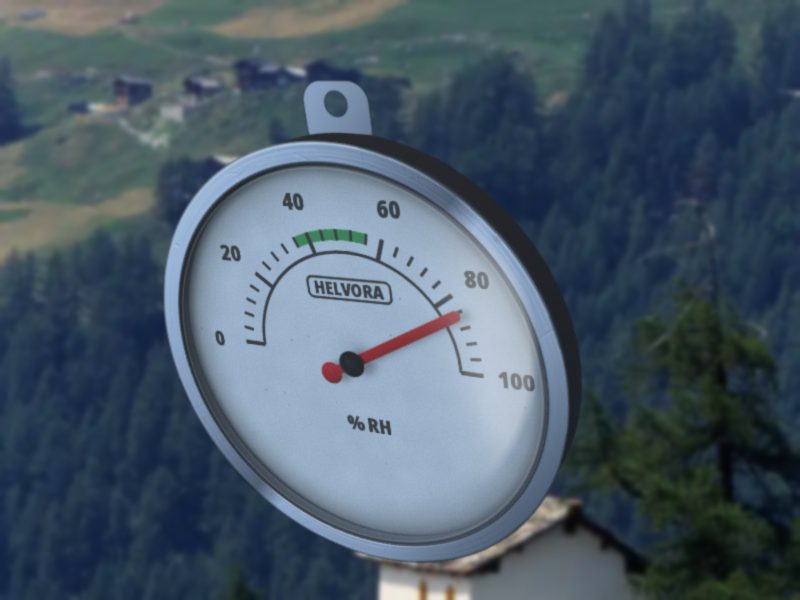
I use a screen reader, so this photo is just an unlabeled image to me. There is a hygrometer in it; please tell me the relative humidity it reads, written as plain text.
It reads 84 %
